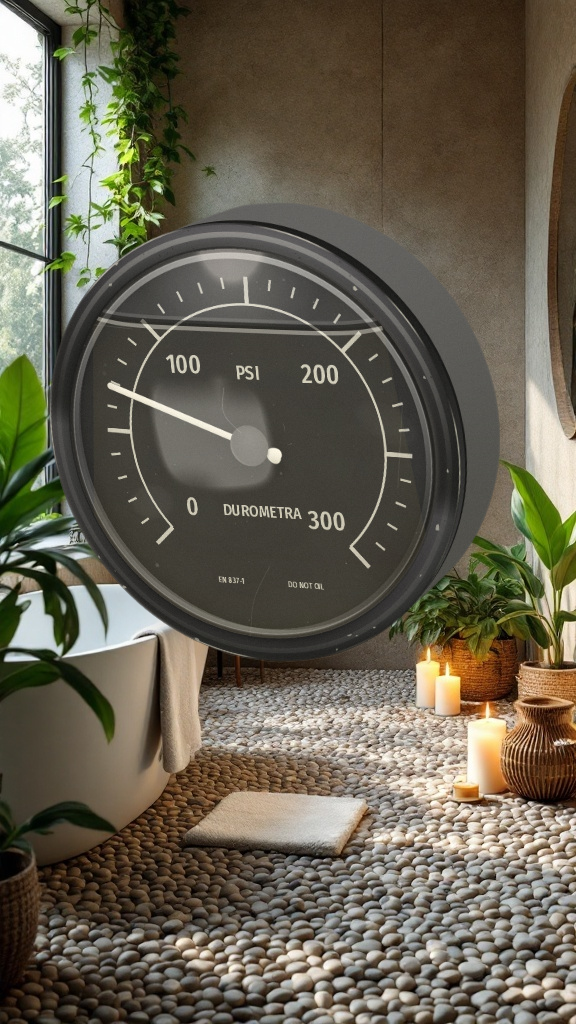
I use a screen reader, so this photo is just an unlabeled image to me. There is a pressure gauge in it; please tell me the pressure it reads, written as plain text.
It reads 70 psi
